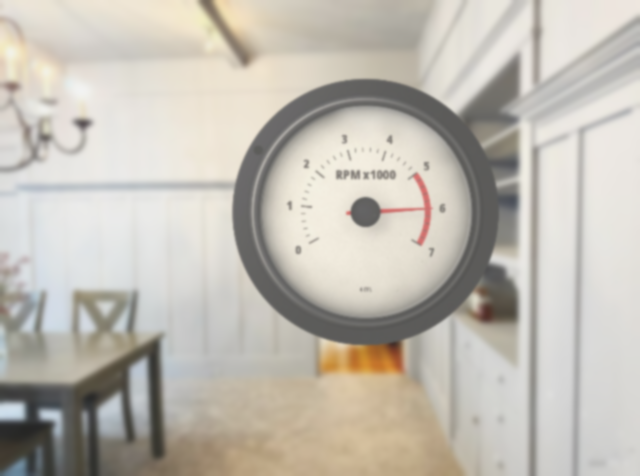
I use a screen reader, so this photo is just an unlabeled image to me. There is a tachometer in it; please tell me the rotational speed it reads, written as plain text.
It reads 6000 rpm
